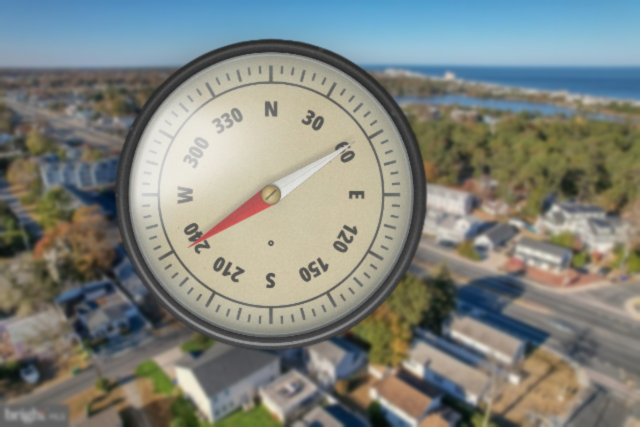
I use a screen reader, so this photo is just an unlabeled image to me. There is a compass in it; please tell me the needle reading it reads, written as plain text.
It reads 237.5 °
